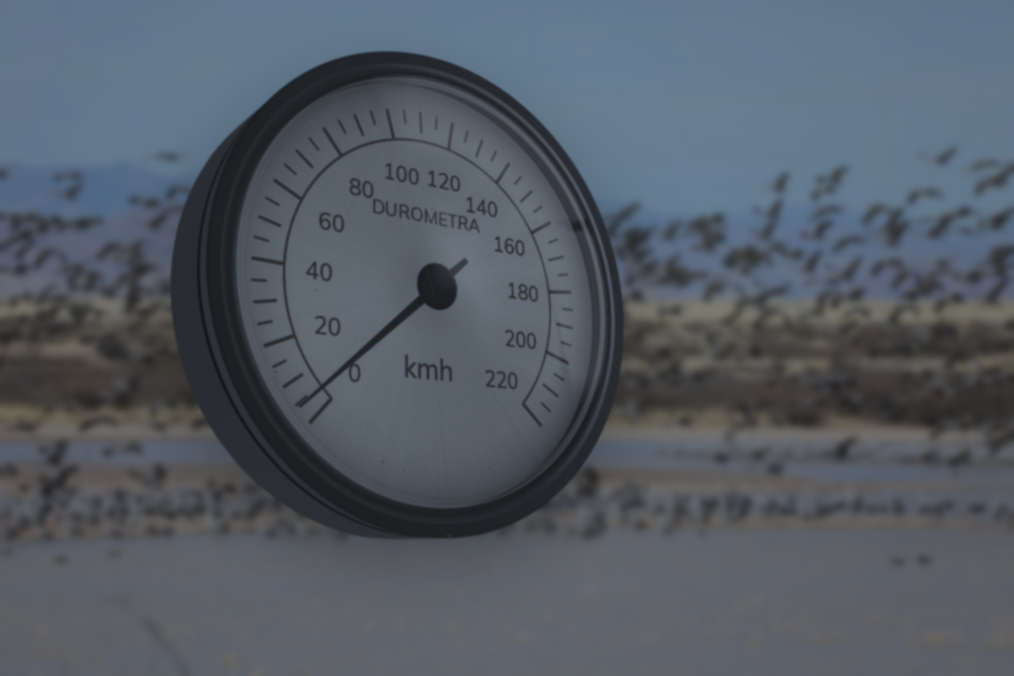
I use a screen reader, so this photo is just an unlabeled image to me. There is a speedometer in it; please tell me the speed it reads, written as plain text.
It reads 5 km/h
